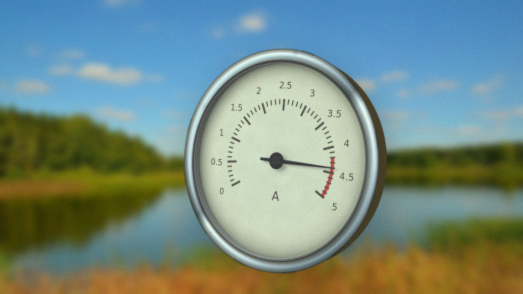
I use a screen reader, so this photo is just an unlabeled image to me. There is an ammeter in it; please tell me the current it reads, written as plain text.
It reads 4.4 A
